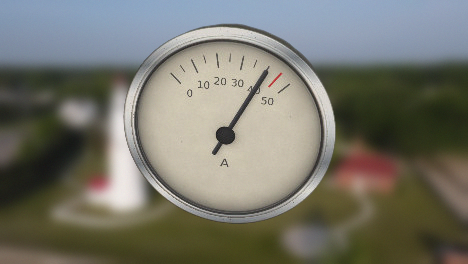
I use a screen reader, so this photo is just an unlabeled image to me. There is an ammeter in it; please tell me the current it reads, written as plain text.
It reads 40 A
